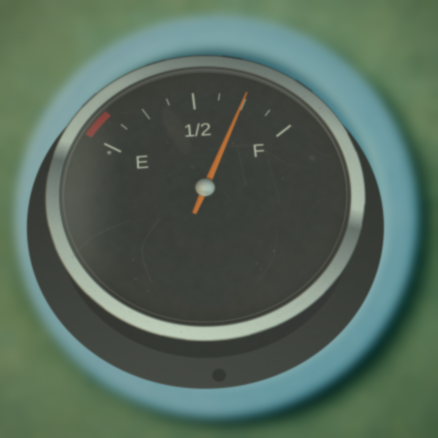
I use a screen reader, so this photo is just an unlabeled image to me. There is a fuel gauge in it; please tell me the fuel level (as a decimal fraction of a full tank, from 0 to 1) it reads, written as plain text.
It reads 0.75
